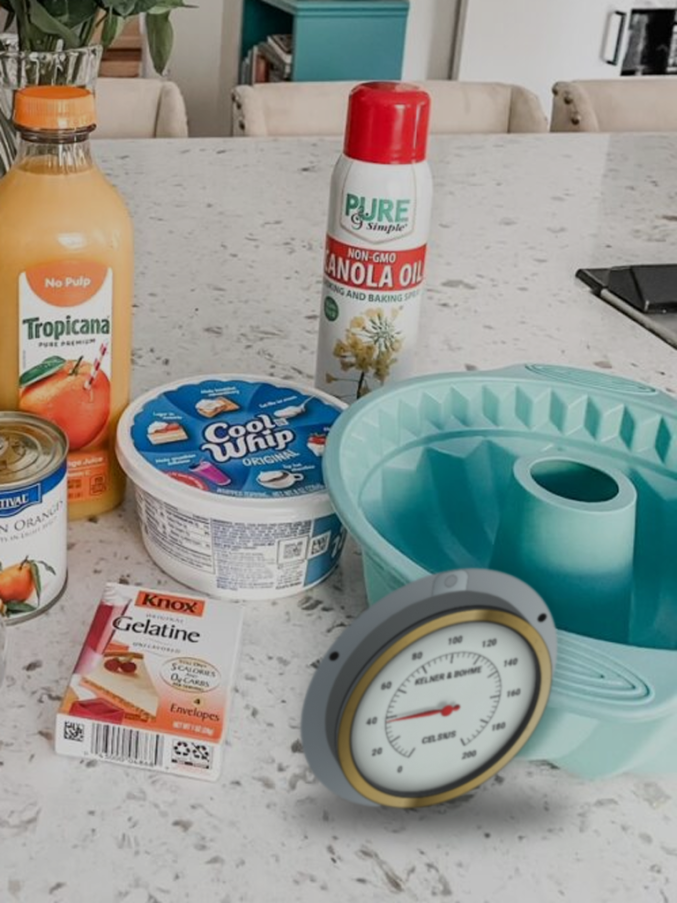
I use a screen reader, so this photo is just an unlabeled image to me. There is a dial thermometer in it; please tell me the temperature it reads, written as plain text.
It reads 40 °C
